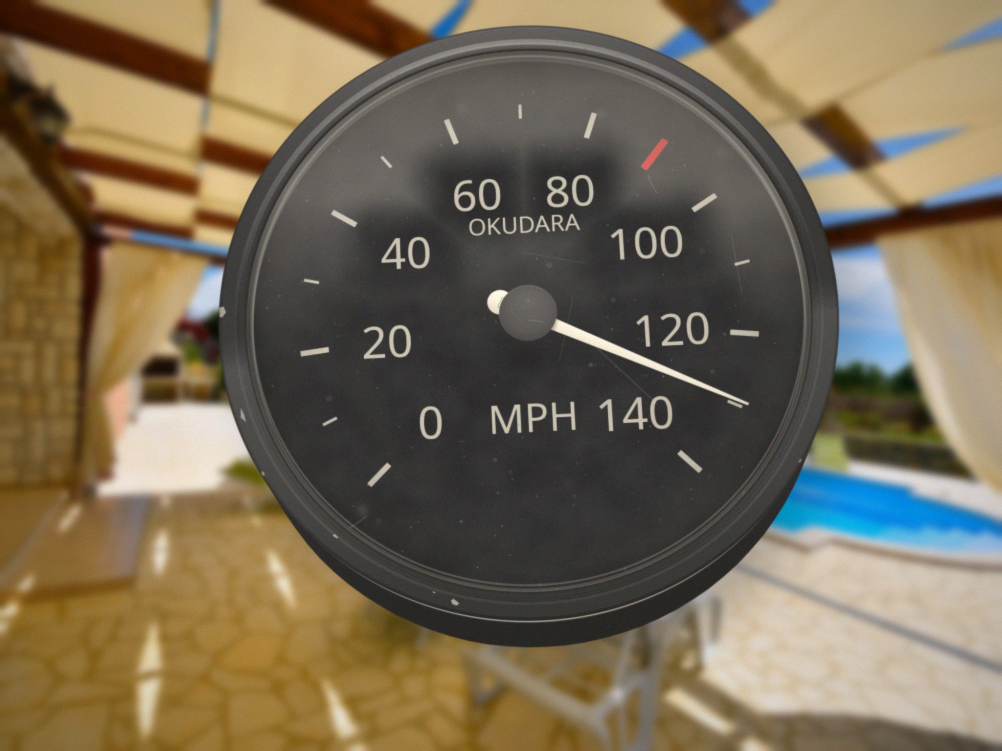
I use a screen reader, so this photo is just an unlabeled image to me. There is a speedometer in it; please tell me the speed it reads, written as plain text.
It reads 130 mph
